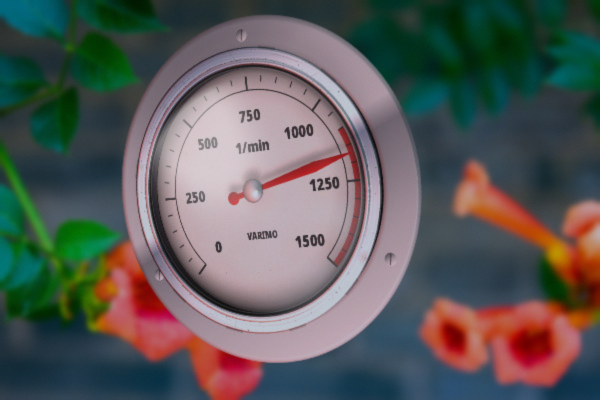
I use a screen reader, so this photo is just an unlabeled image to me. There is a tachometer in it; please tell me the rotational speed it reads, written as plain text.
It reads 1175 rpm
